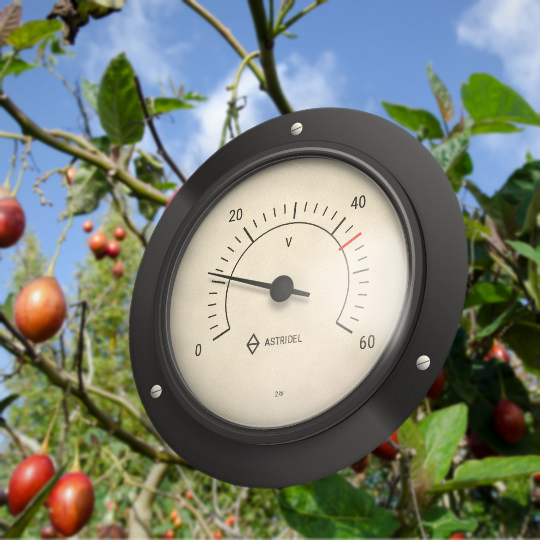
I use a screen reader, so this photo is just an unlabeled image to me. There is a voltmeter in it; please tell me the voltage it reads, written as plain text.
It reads 11 V
